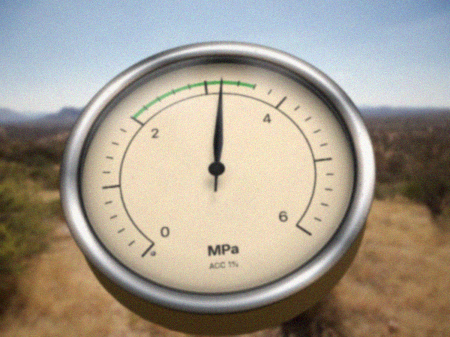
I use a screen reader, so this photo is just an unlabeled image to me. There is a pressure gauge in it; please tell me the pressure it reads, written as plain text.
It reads 3.2 MPa
